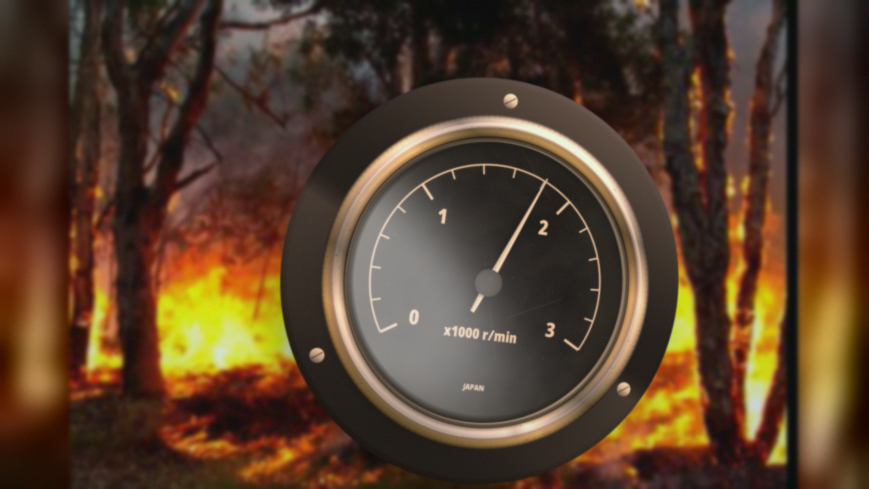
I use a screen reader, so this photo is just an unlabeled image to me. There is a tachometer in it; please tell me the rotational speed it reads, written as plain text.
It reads 1800 rpm
